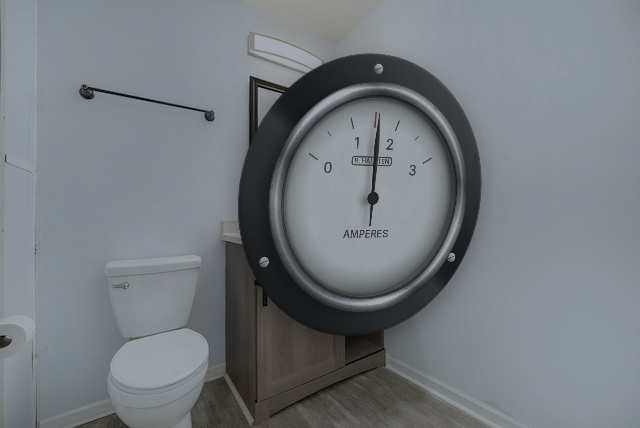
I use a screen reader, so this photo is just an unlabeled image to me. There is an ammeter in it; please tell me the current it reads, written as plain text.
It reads 1.5 A
